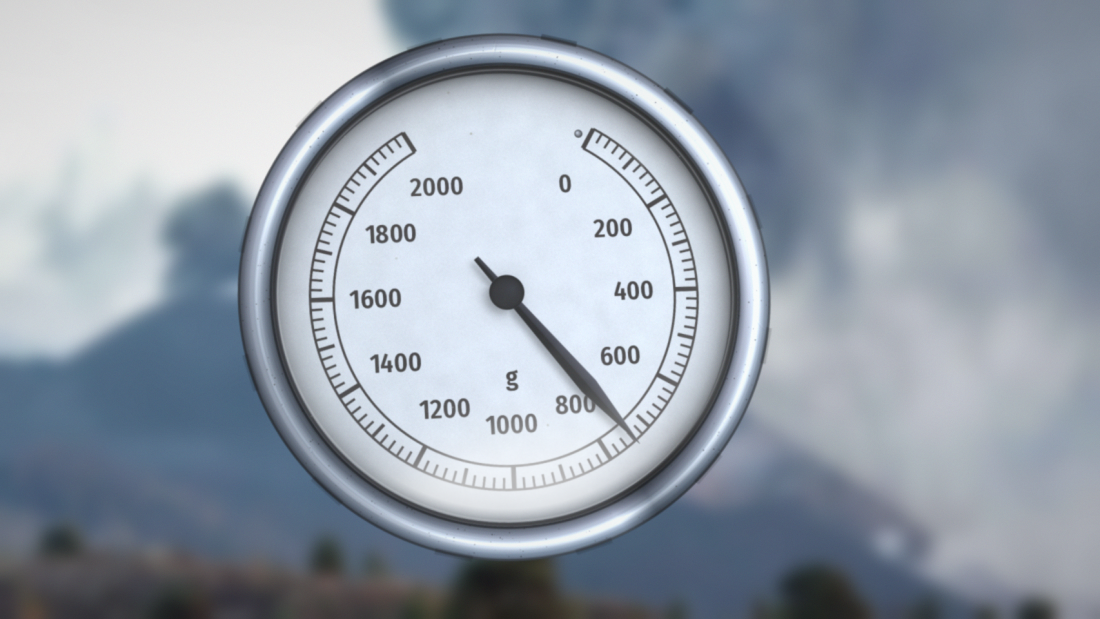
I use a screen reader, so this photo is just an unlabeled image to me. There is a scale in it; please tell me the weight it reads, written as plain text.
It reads 740 g
